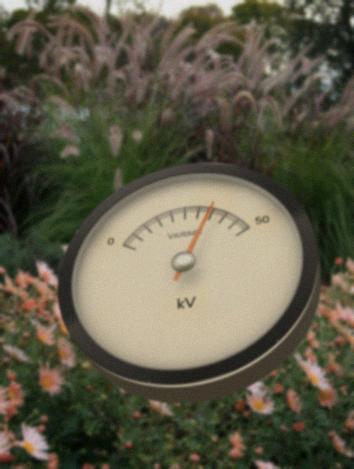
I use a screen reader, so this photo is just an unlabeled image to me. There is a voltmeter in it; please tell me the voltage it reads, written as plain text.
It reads 35 kV
